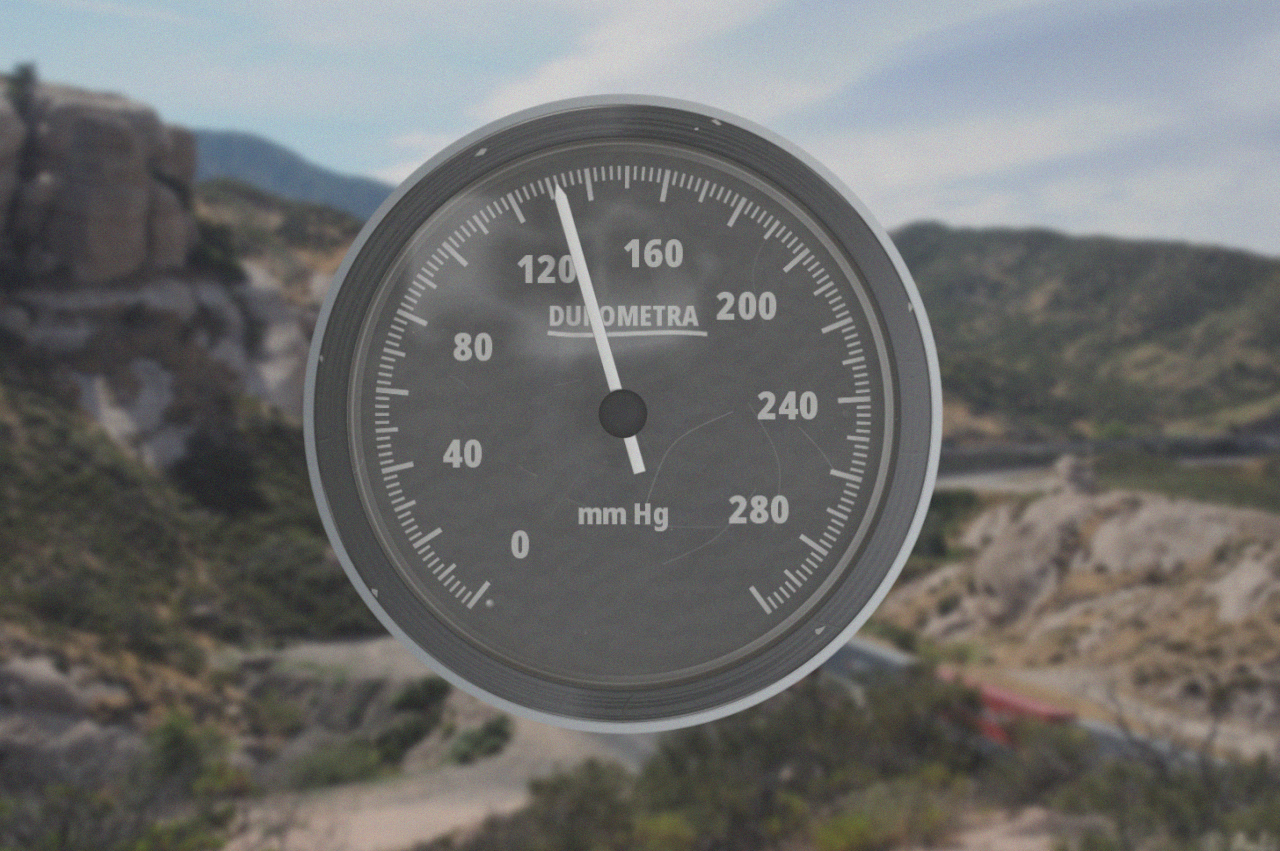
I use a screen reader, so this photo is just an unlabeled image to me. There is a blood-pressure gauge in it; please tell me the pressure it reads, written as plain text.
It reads 132 mmHg
